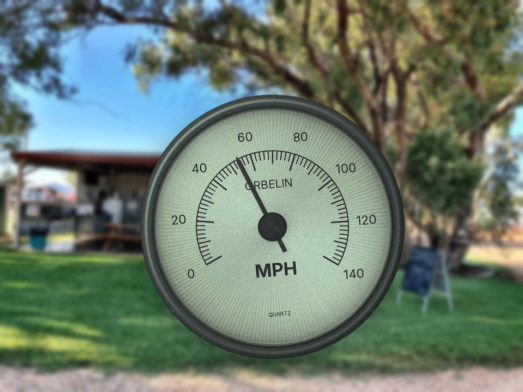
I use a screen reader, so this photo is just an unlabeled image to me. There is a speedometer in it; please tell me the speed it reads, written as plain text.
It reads 54 mph
